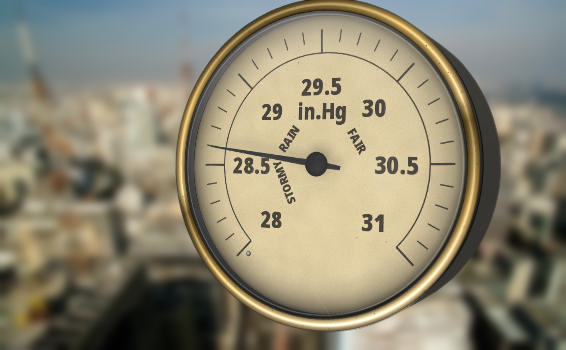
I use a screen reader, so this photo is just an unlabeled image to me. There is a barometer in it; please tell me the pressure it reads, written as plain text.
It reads 28.6 inHg
